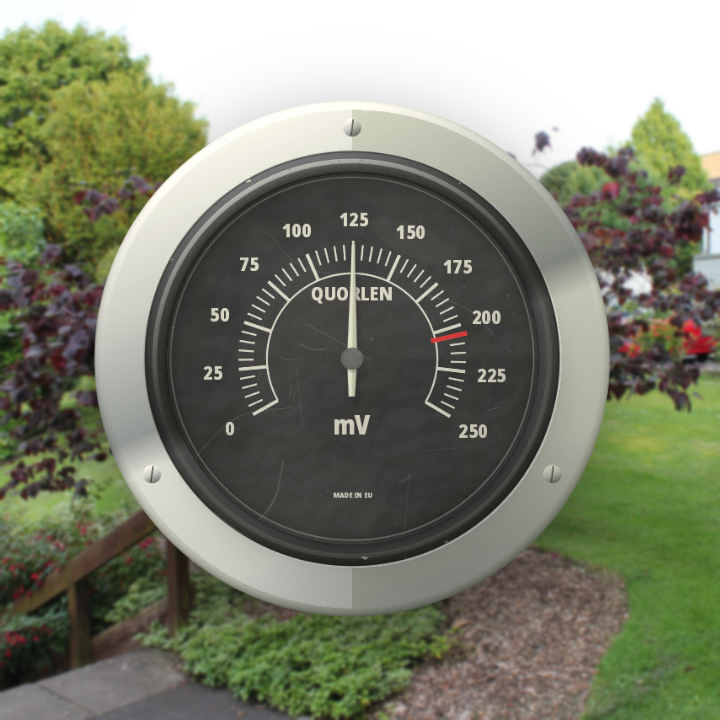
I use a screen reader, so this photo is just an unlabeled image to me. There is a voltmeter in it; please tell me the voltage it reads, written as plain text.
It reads 125 mV
